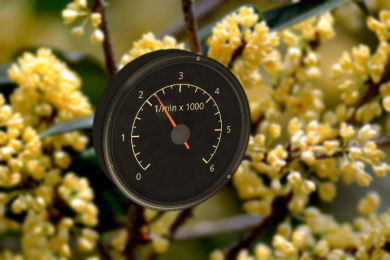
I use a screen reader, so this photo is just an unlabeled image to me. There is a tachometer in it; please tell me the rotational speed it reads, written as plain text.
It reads 2250 rpm
